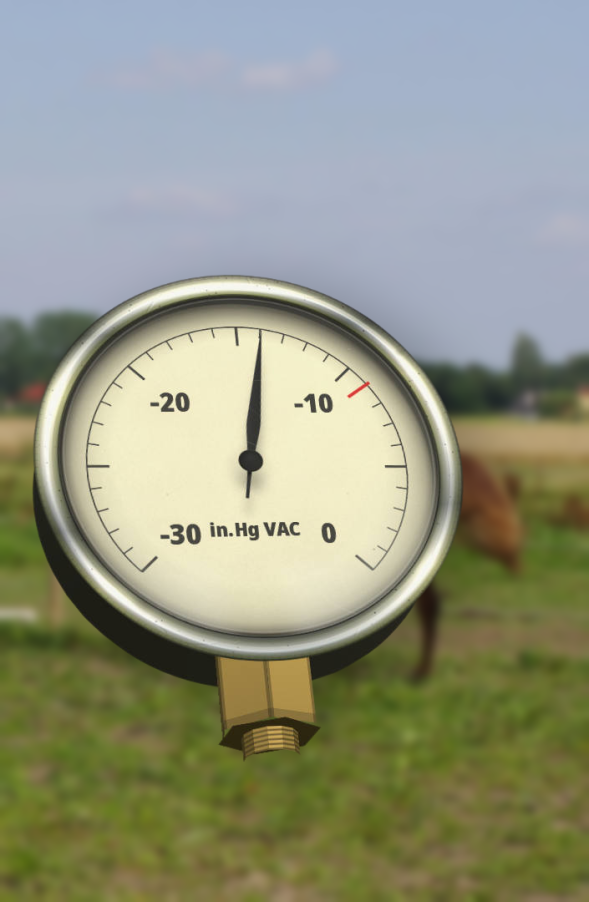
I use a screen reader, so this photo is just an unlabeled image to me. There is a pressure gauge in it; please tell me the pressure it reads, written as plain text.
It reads -14 inHg
